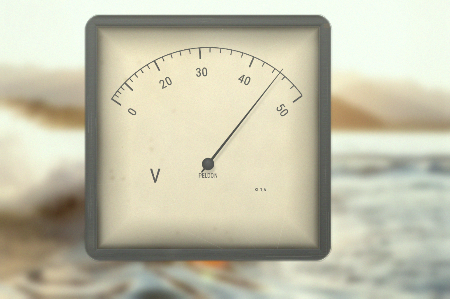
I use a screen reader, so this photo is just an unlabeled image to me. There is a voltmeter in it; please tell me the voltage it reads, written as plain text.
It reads 45 V
